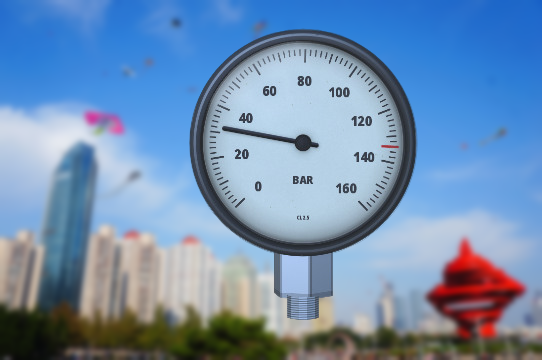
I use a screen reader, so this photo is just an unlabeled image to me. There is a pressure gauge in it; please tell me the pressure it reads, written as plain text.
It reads 32 bar
